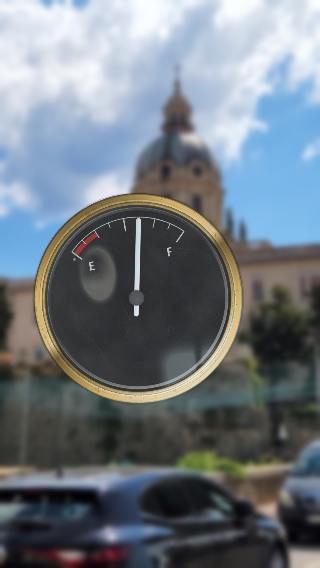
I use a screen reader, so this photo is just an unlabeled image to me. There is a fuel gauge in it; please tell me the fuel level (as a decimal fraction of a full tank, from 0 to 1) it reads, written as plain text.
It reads 0.625
